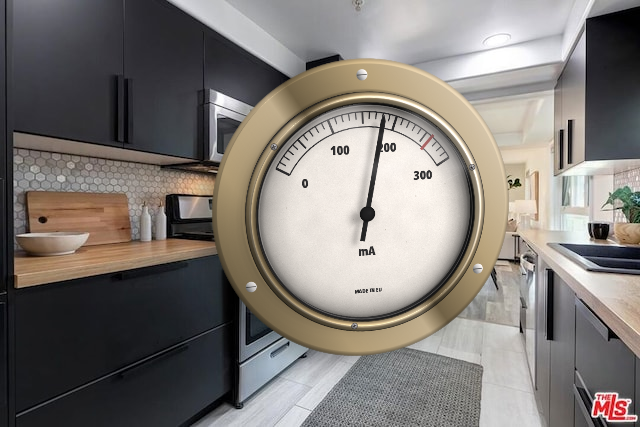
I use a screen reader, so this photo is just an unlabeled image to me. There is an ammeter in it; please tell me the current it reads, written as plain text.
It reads 180 mA
